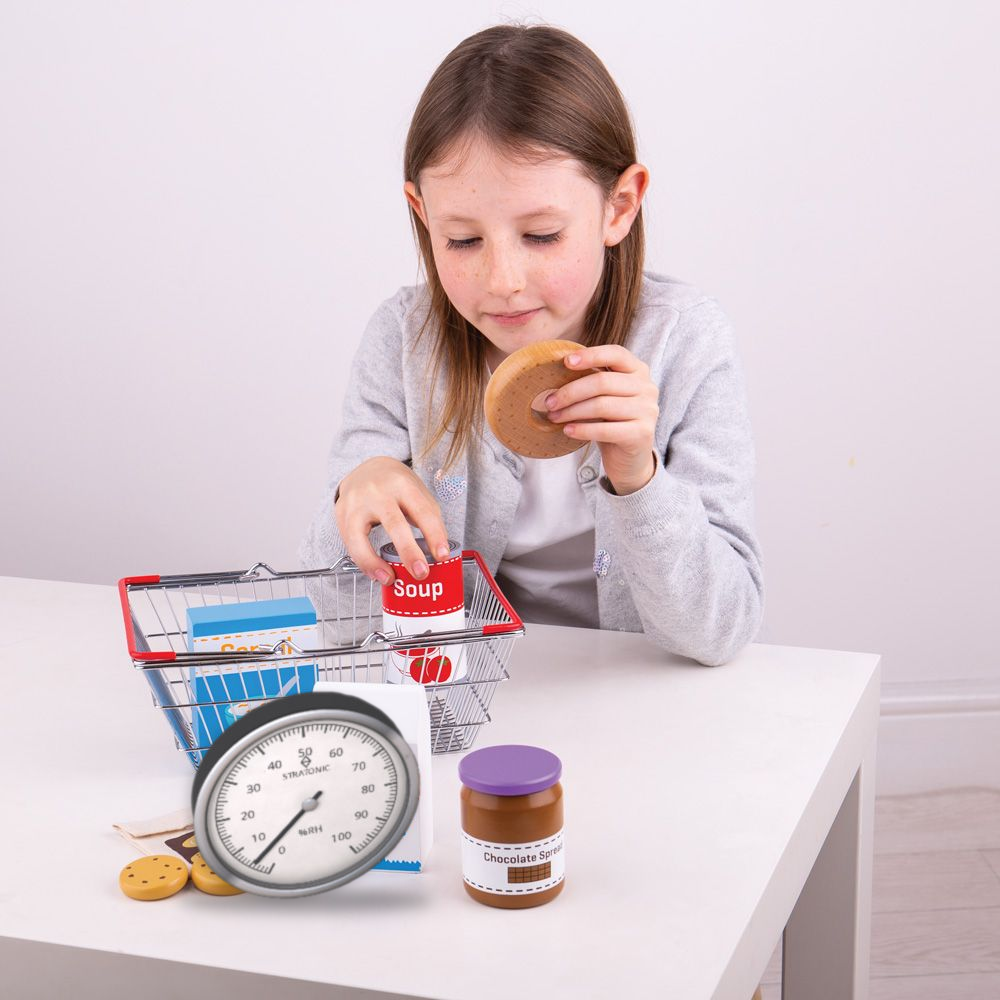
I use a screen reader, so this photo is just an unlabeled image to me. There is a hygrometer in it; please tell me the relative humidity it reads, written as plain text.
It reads 5 %
